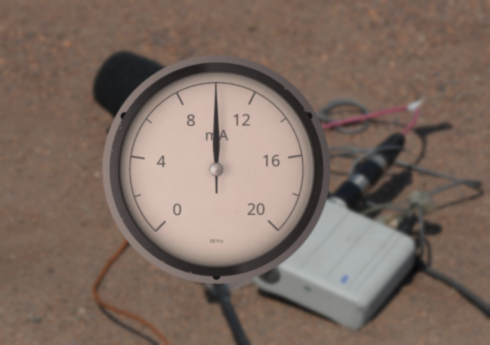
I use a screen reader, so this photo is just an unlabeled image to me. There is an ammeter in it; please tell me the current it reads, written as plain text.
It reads 10 mA
